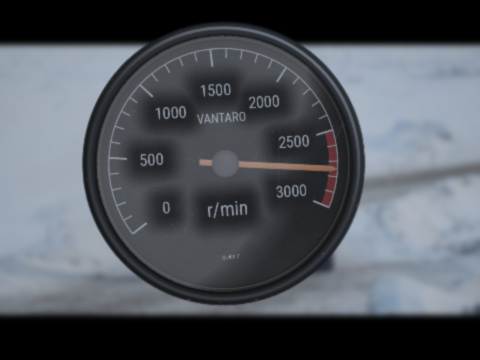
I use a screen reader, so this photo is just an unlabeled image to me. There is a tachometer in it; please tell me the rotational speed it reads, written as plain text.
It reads 2750 rpm
